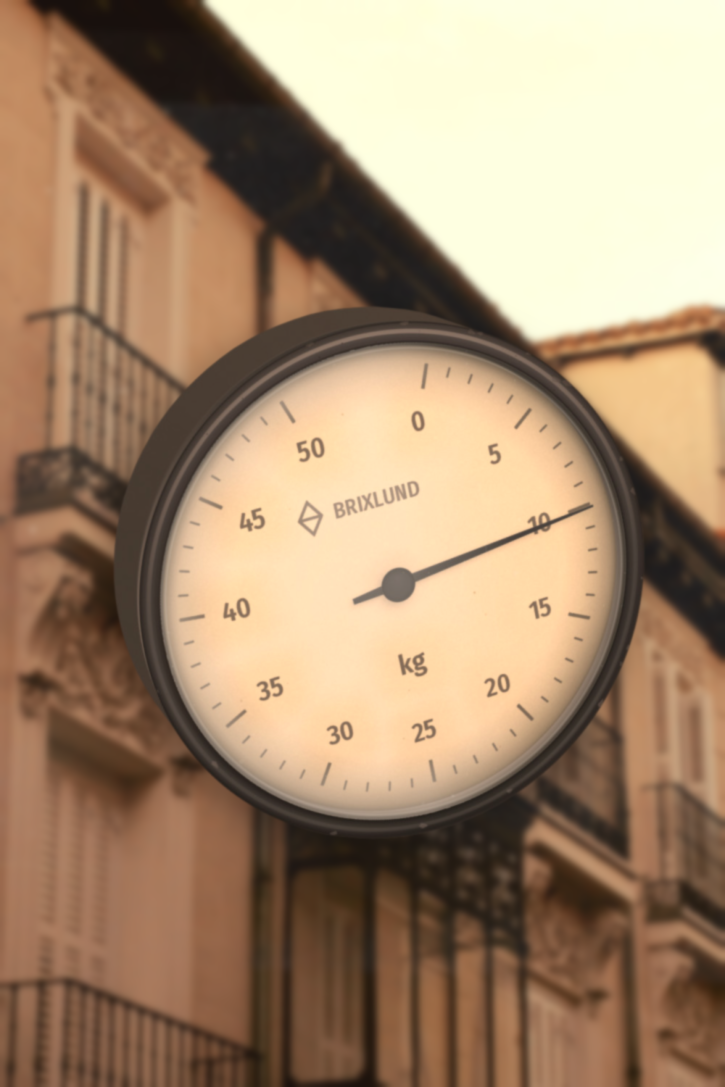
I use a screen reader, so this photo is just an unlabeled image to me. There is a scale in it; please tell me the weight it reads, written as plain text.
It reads 10 kg
